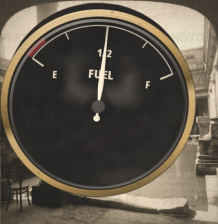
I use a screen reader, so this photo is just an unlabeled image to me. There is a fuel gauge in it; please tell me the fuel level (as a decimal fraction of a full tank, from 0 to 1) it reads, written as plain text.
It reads 0.5
